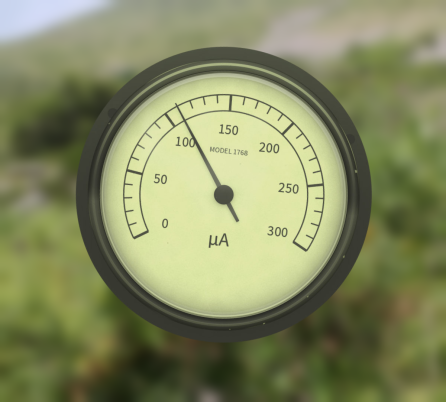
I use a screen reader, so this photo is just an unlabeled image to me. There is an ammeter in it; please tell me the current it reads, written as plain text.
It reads 110 µA
